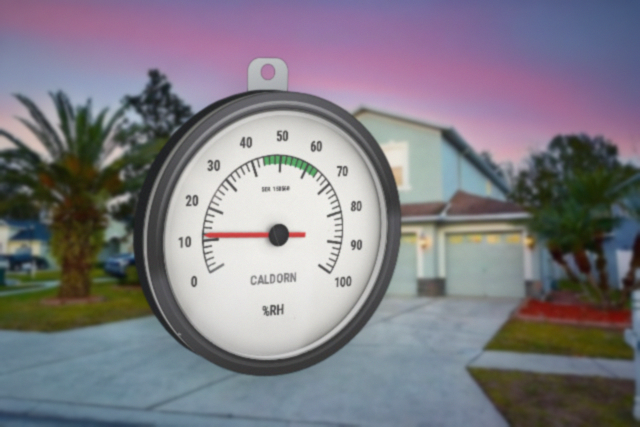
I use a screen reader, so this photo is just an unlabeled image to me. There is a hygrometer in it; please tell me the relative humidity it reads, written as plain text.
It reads 12 %
